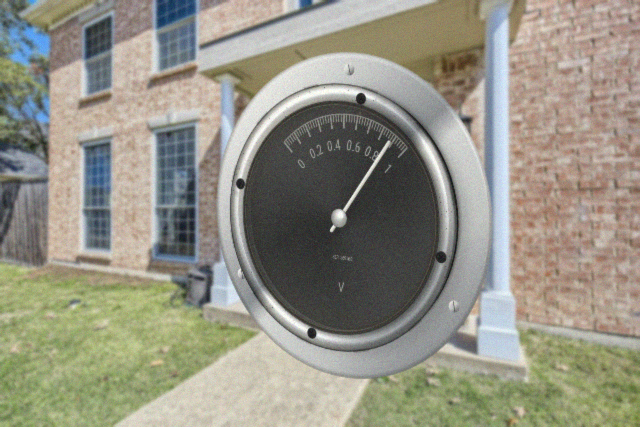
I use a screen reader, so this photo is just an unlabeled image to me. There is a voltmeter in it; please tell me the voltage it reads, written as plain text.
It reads 0.9 V
